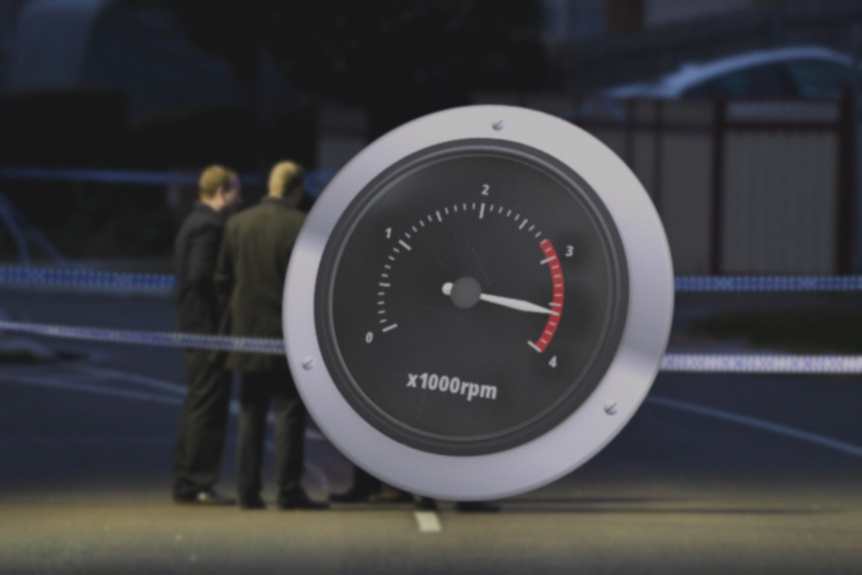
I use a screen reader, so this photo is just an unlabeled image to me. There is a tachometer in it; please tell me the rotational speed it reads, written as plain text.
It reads 3600 rpm
